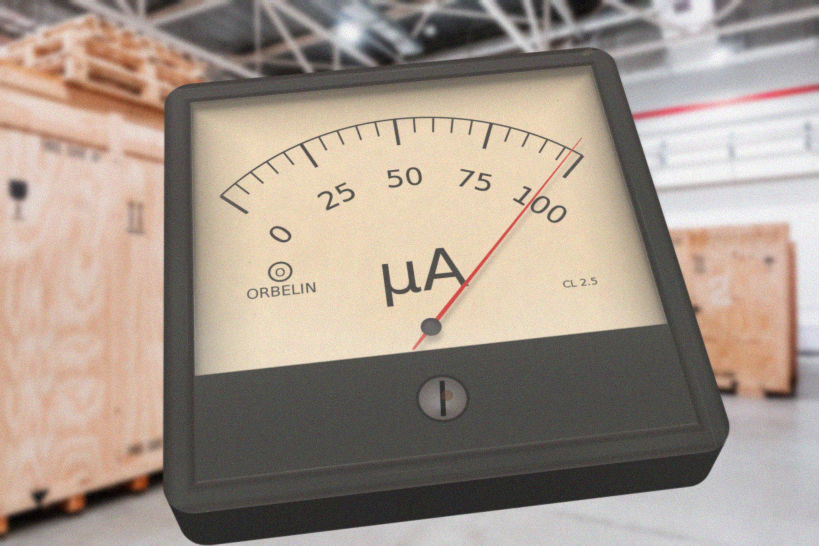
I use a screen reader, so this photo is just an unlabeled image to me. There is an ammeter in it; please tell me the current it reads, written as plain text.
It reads 97.5 µA
